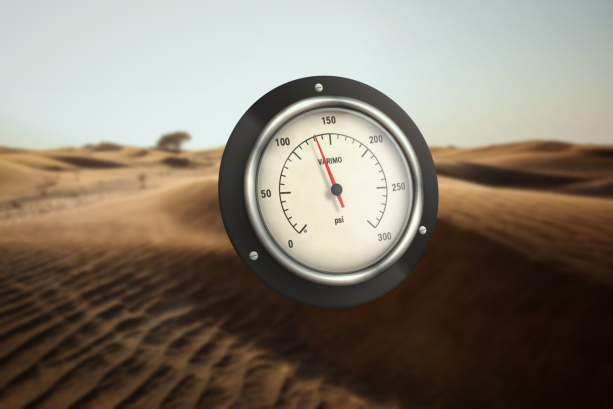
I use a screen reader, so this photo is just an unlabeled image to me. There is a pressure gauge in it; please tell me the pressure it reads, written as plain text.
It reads 130 psi
